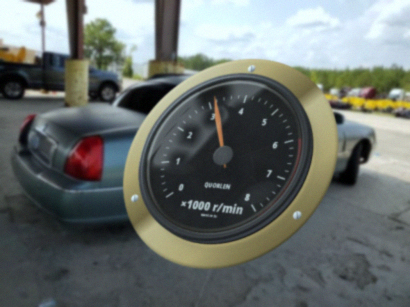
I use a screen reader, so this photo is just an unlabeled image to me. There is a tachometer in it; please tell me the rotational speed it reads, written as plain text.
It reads 3200 rpm
